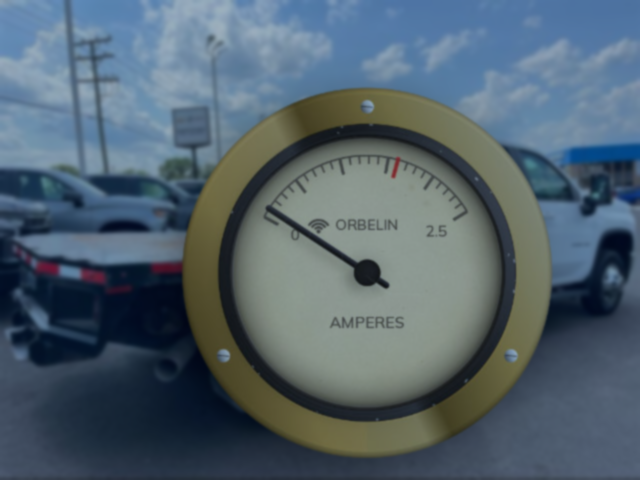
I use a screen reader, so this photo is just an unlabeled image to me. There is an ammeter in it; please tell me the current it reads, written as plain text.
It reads 0.1 A
